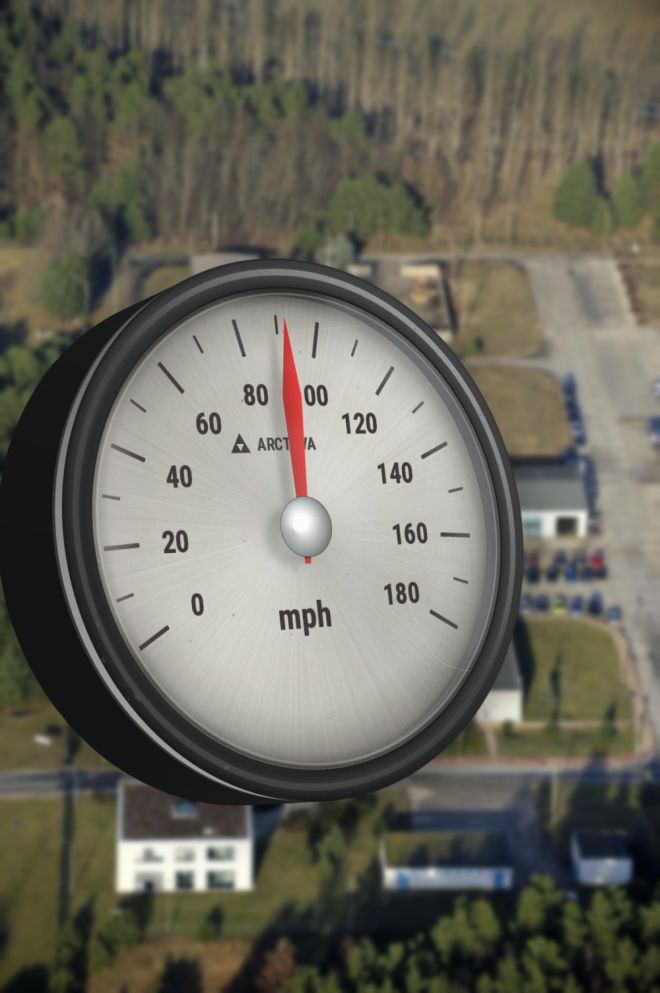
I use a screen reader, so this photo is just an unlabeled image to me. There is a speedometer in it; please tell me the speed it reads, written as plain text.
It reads 90 mph
